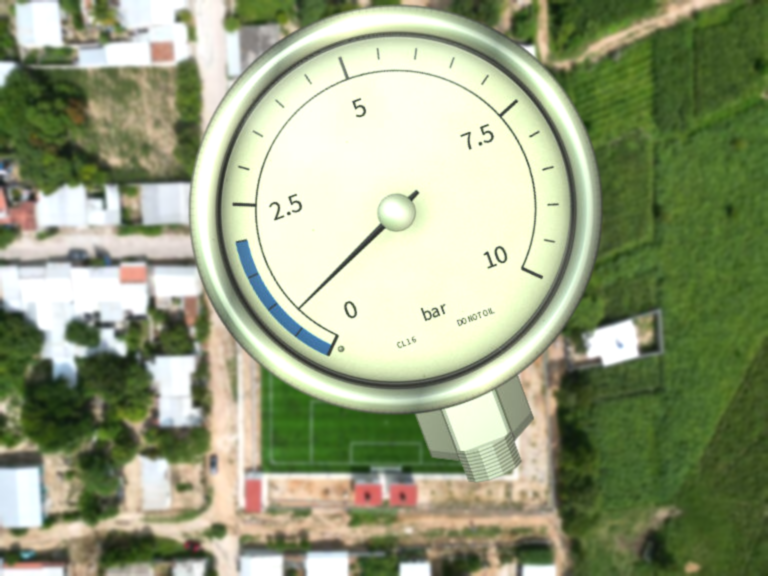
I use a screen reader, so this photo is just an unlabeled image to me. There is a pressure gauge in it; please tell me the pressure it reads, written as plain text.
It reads 0.75 bar
